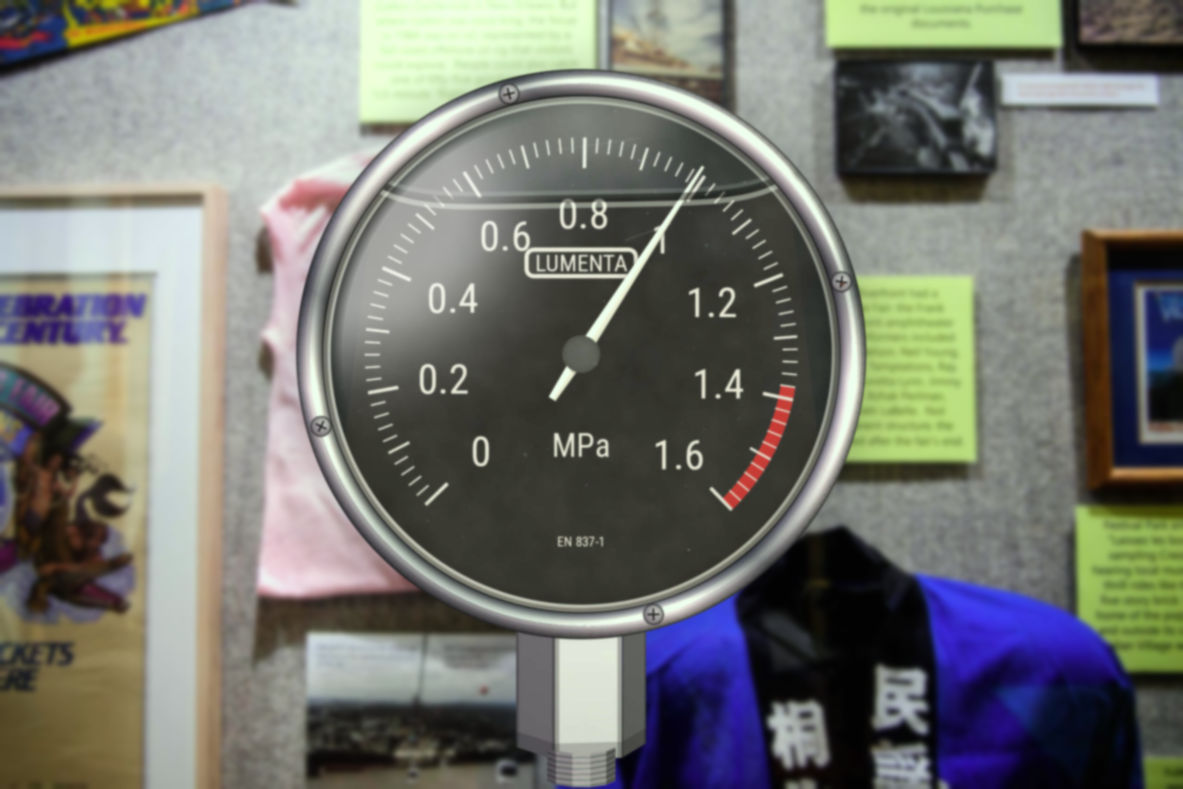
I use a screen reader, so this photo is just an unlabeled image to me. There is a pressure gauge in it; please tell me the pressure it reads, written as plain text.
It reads 0.99 MPa
